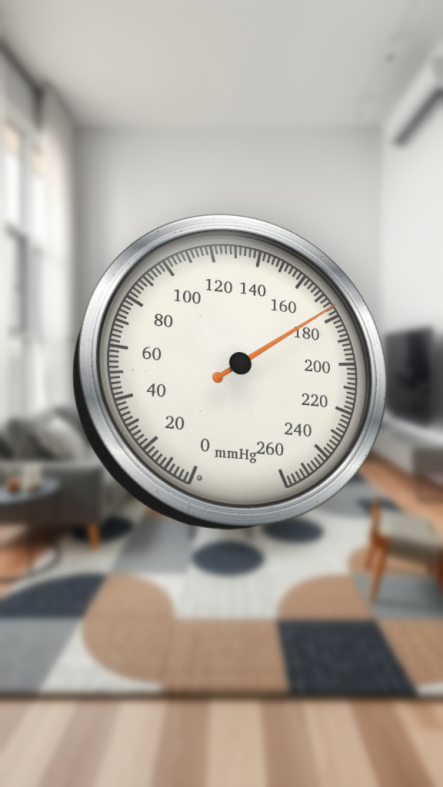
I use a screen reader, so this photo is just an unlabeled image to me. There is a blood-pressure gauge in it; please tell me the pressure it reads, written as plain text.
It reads 176 mmHg
